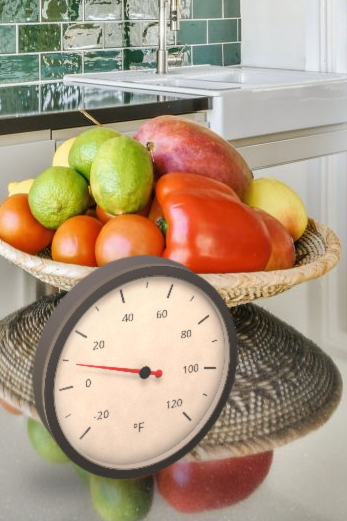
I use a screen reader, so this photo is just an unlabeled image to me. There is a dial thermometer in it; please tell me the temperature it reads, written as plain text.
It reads 10 °F
